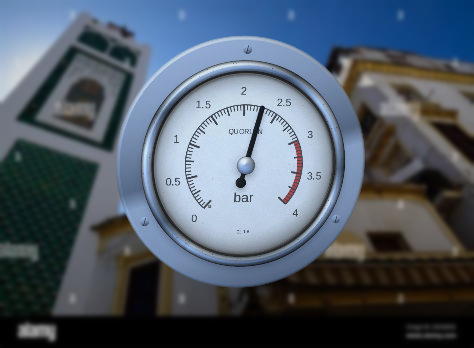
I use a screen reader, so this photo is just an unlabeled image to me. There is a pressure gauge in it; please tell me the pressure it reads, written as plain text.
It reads 2.25 bar
